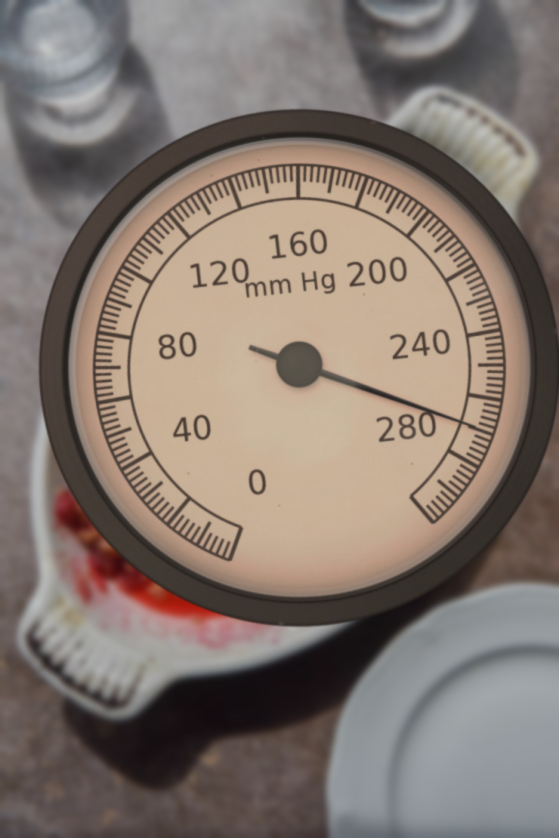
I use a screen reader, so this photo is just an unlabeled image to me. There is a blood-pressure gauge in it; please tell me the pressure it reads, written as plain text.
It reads 270 mmHg
